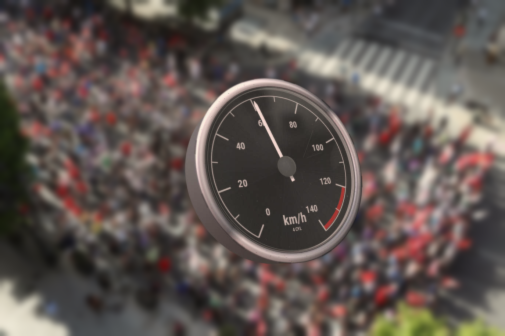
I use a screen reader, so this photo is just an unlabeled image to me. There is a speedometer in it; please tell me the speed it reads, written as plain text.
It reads 60 km/h
